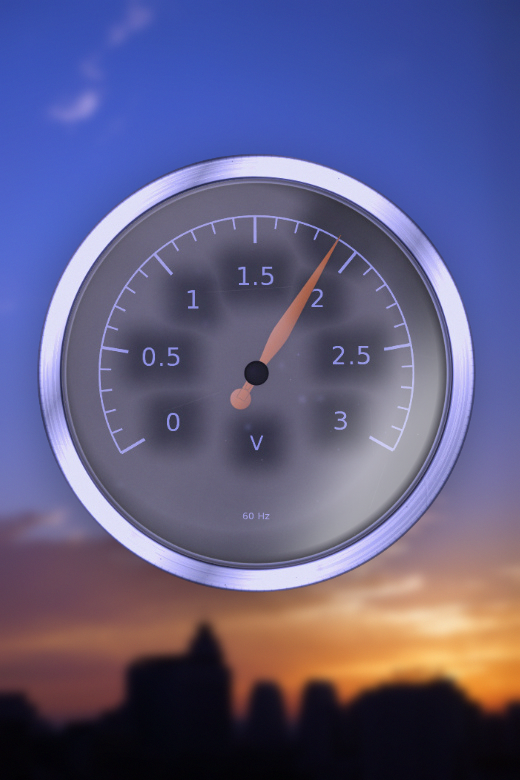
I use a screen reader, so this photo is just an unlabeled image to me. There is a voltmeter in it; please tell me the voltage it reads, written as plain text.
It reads 1.9 V
